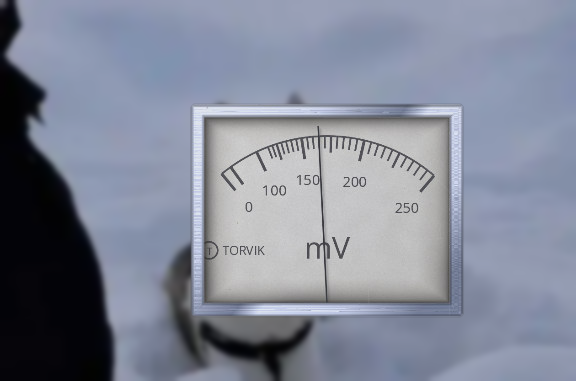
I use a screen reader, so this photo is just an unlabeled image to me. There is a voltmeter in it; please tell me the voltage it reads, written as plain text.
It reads 165 mV
